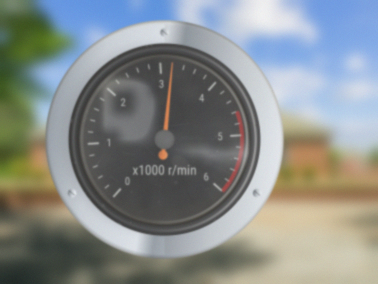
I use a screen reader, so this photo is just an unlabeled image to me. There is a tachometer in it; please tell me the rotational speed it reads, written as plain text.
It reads 3200 rpm
